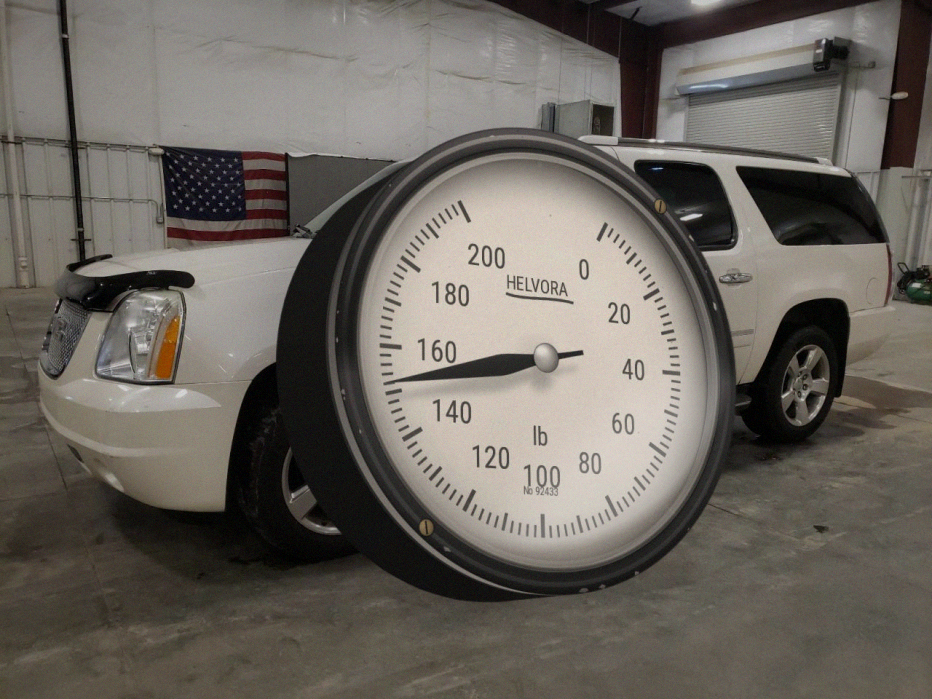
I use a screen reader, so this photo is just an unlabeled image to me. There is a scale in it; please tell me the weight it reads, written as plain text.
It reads 152 lb
